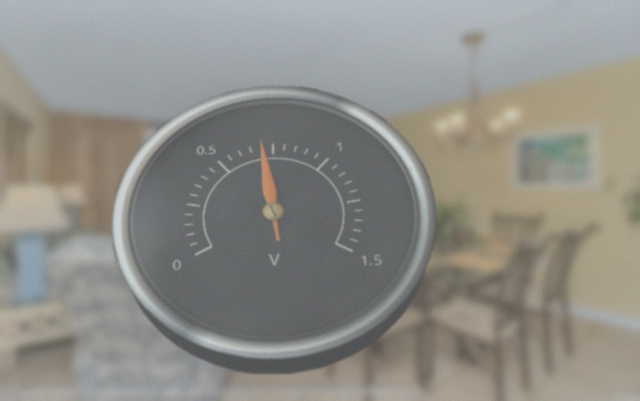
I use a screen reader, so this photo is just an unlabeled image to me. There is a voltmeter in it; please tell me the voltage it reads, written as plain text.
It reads 0.7 V
